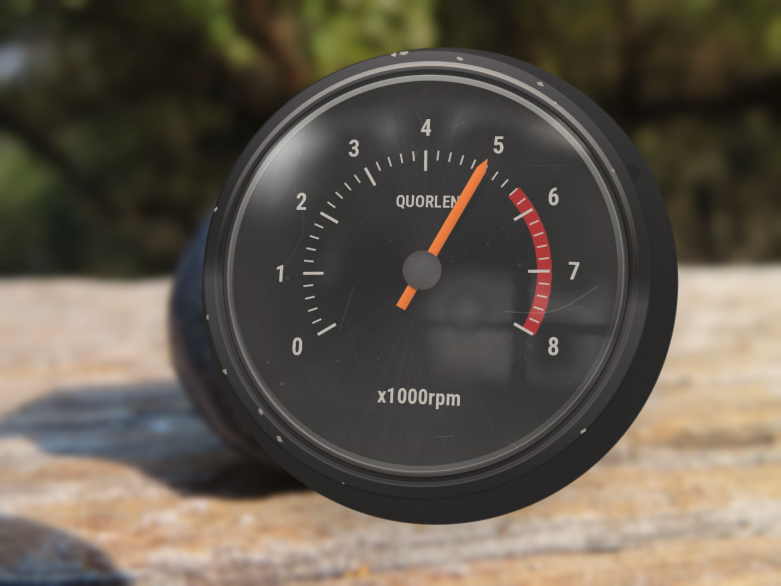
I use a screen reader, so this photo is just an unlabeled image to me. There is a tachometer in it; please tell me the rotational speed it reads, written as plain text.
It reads 5000 rpm
